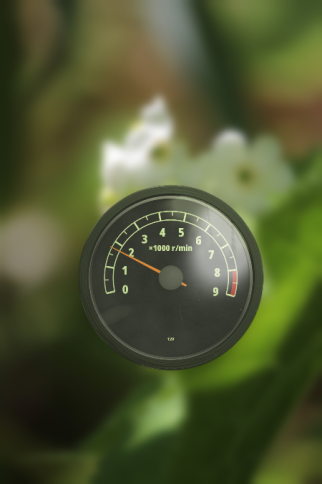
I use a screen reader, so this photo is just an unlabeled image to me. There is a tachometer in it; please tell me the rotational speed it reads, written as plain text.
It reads 1750 rpm
